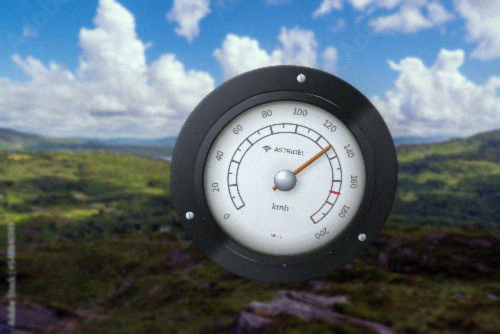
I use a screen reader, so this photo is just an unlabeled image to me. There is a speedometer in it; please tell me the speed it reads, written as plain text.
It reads 130 km/h
